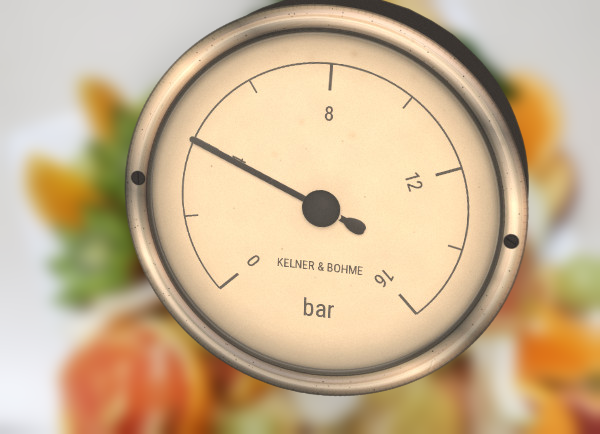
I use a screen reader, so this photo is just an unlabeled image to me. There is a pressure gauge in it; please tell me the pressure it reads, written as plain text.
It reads 4 bar
